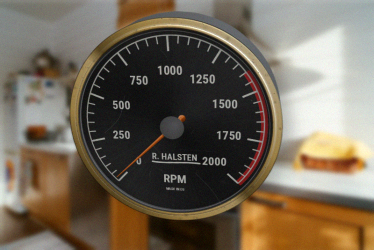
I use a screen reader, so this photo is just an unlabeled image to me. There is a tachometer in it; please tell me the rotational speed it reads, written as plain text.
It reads 25 rpm
